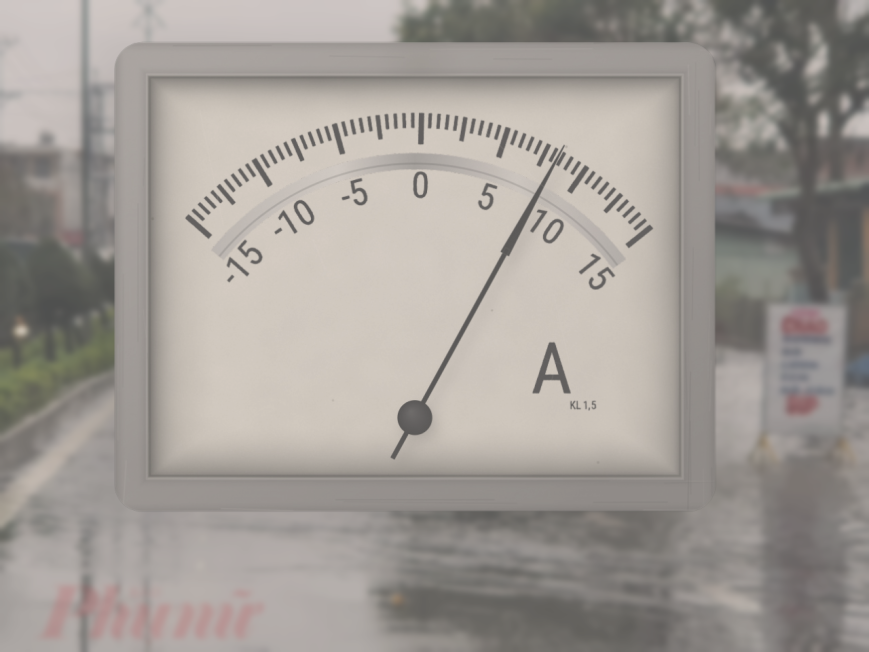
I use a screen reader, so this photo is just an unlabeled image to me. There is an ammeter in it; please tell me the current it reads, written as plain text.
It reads 8.25 A
